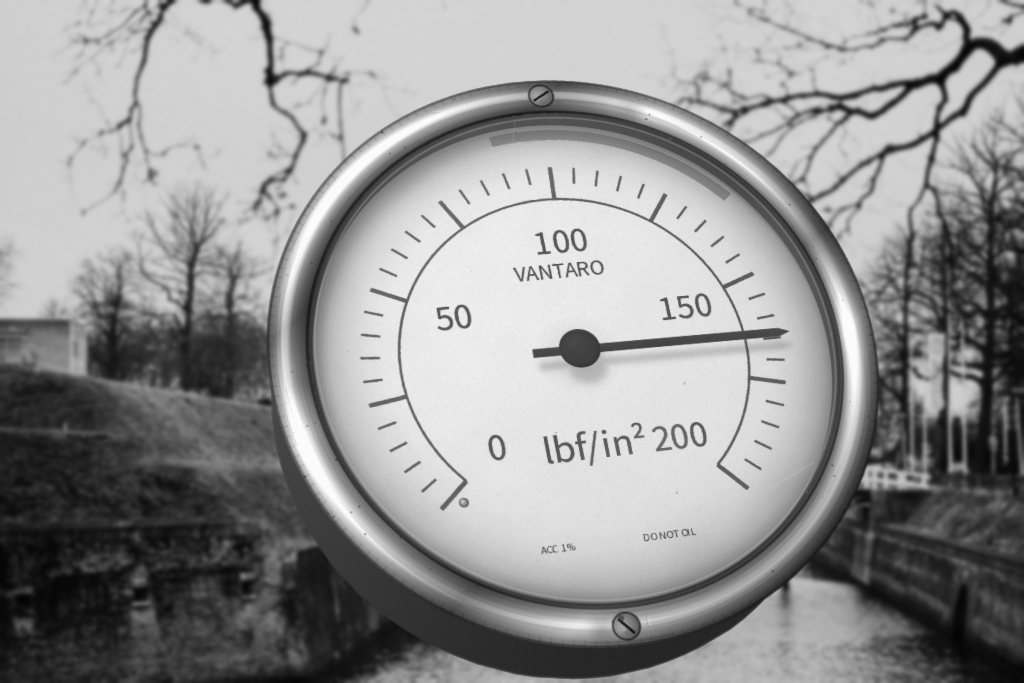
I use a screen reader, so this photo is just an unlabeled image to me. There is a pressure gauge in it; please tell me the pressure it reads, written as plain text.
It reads 165 psi
